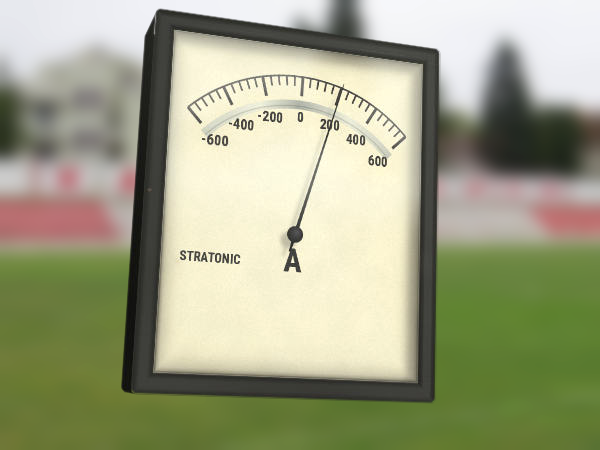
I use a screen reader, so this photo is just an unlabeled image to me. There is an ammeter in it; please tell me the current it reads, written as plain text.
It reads 200 A
